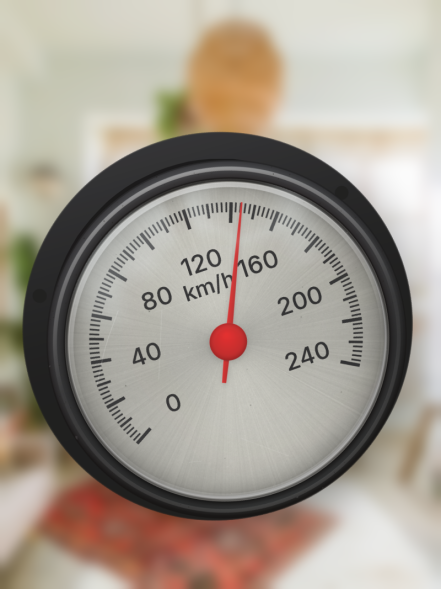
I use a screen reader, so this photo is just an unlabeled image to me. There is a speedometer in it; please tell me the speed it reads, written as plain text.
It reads 144 km/h
